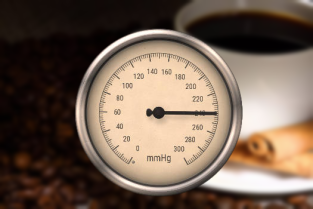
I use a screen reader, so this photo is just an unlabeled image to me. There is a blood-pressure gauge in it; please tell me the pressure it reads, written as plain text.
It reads 240 mmHg
